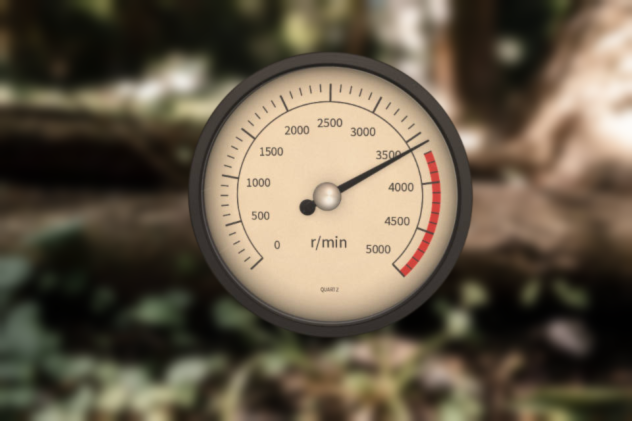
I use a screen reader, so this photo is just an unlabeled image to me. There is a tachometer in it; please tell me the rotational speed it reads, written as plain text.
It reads 3600 rpm
